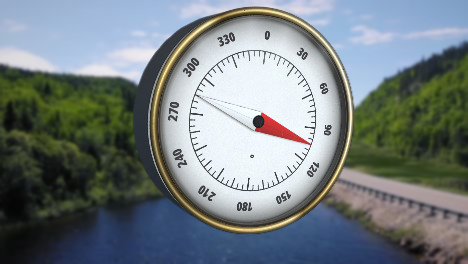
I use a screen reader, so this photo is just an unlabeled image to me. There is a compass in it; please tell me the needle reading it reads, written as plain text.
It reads 105 °
